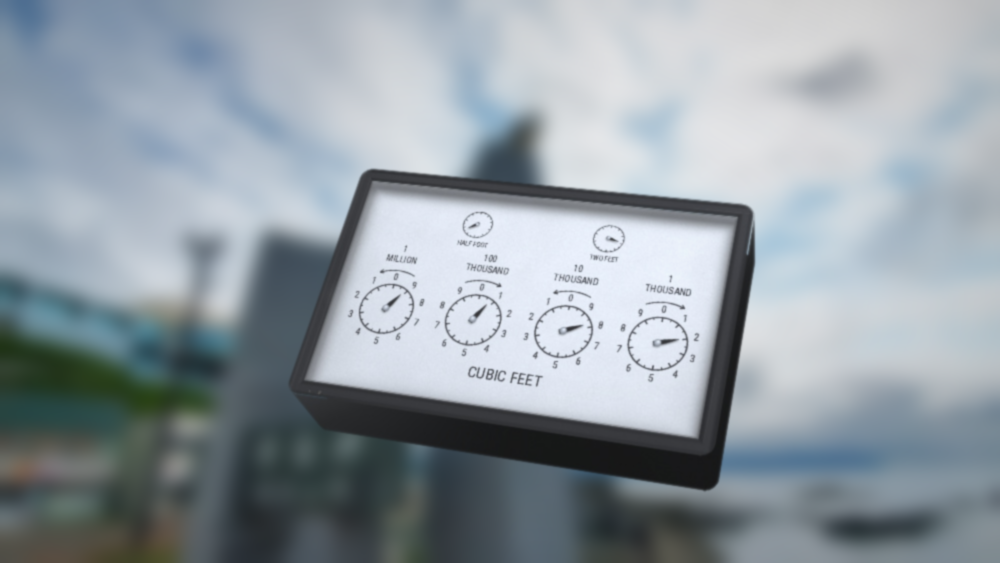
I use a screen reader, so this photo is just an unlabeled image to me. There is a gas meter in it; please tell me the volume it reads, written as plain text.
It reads 908200 ft³
